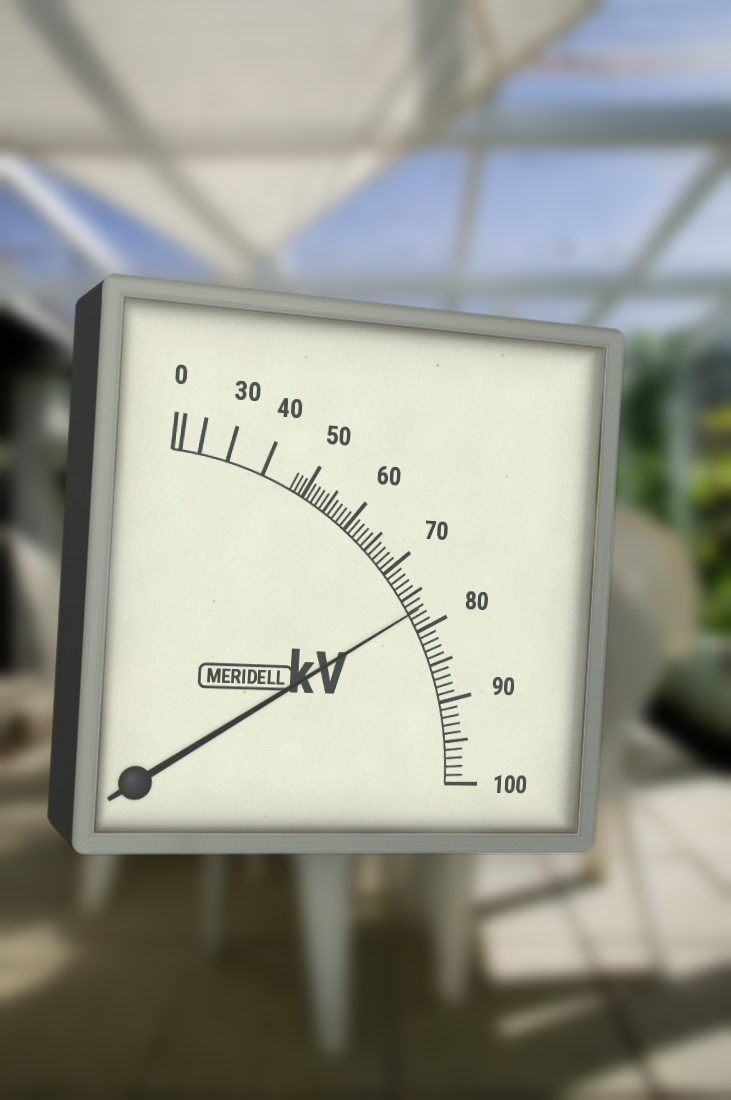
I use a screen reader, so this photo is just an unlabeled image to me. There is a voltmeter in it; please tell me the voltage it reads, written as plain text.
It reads 77 kV
